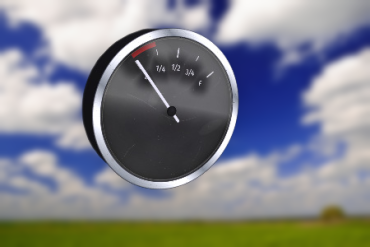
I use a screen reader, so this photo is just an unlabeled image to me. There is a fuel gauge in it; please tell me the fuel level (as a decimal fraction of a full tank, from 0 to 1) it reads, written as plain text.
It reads 0
